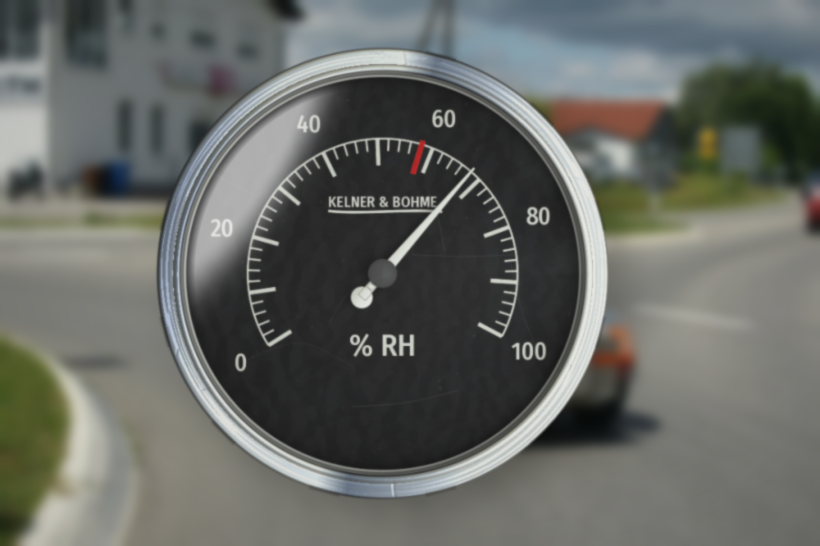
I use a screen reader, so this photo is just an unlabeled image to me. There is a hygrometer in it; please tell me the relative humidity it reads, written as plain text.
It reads 68 %
